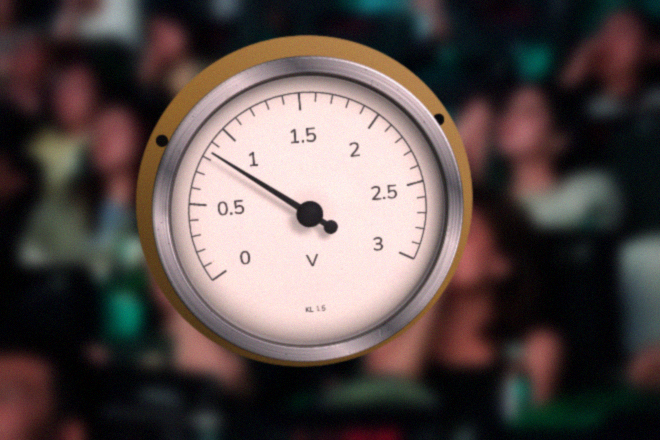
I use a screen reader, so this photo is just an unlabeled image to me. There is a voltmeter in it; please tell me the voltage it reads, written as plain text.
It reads 0.85 V
